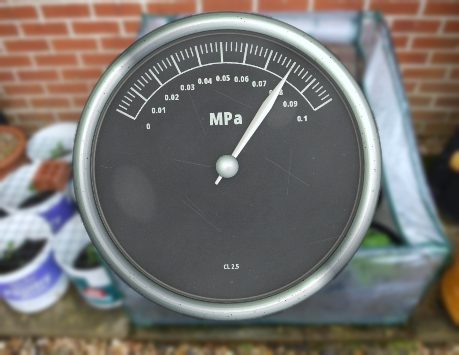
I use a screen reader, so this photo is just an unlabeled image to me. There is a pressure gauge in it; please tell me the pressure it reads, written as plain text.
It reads 0.08 MPa
